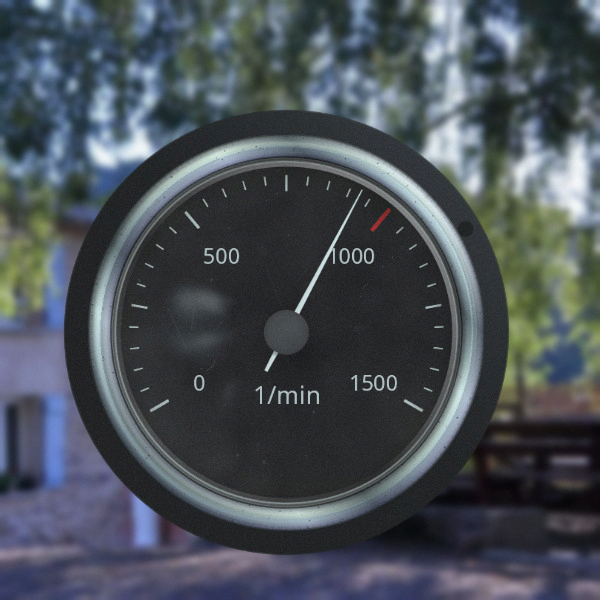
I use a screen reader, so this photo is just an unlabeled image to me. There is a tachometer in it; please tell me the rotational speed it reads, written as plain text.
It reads 925 rpm
